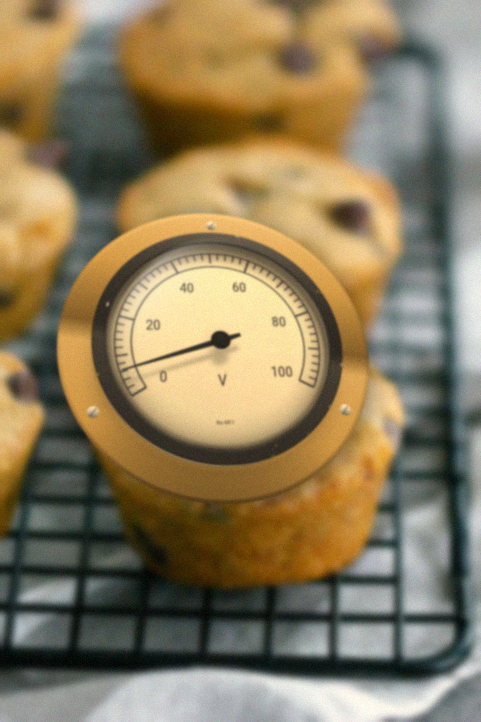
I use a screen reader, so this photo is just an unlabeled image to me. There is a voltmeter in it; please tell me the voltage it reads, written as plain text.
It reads 6 V
